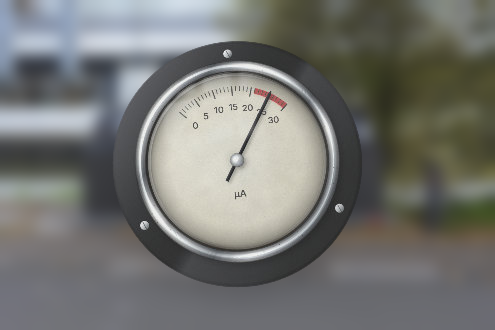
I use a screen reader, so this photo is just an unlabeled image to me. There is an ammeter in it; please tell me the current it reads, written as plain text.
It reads 25 µA
